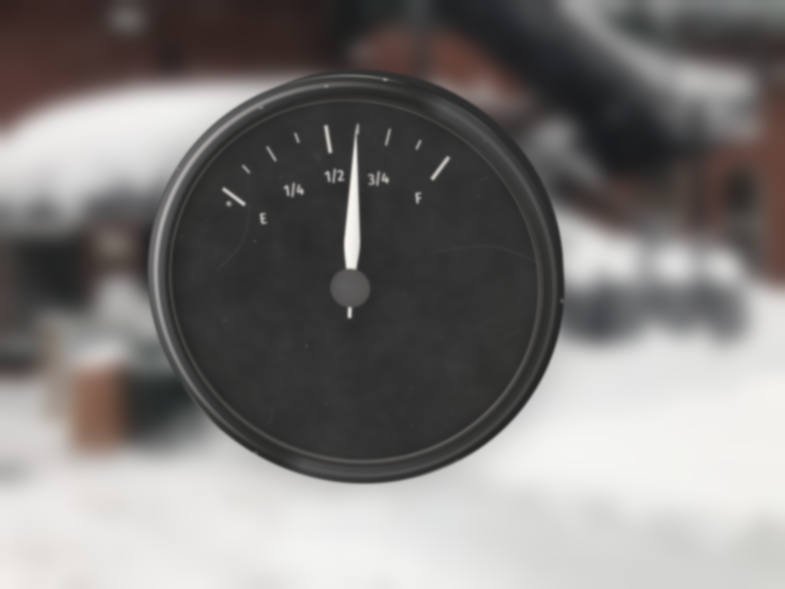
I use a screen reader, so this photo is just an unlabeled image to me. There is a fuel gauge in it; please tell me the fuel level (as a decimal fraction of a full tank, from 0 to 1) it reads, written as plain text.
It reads 0.625
